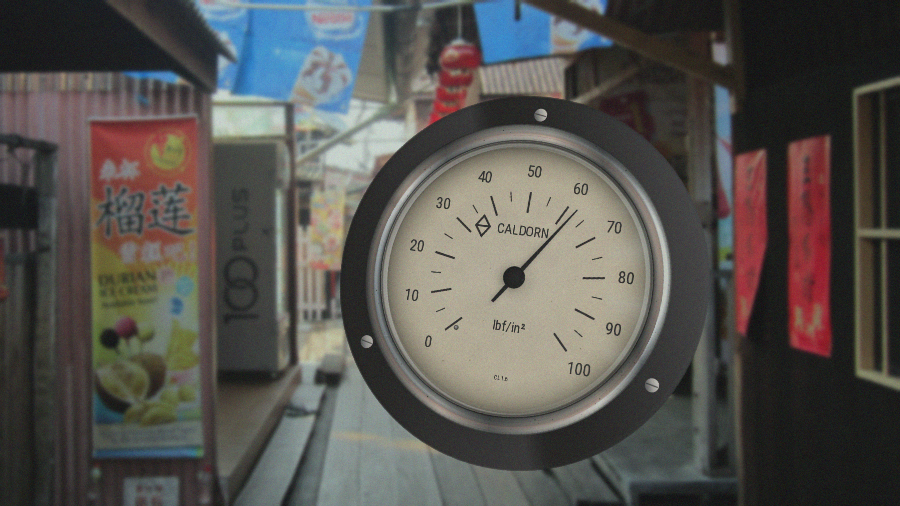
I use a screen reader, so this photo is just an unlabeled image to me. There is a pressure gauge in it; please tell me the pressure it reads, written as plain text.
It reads 62.5 psi
